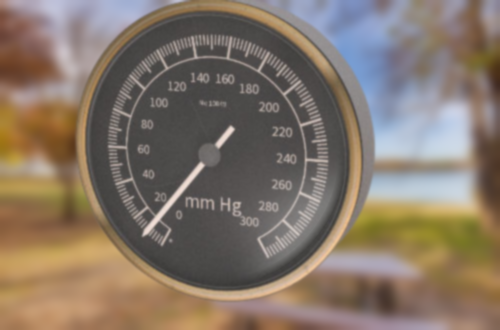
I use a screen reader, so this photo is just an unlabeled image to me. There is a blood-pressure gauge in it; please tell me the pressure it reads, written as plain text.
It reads 10 mmHg
